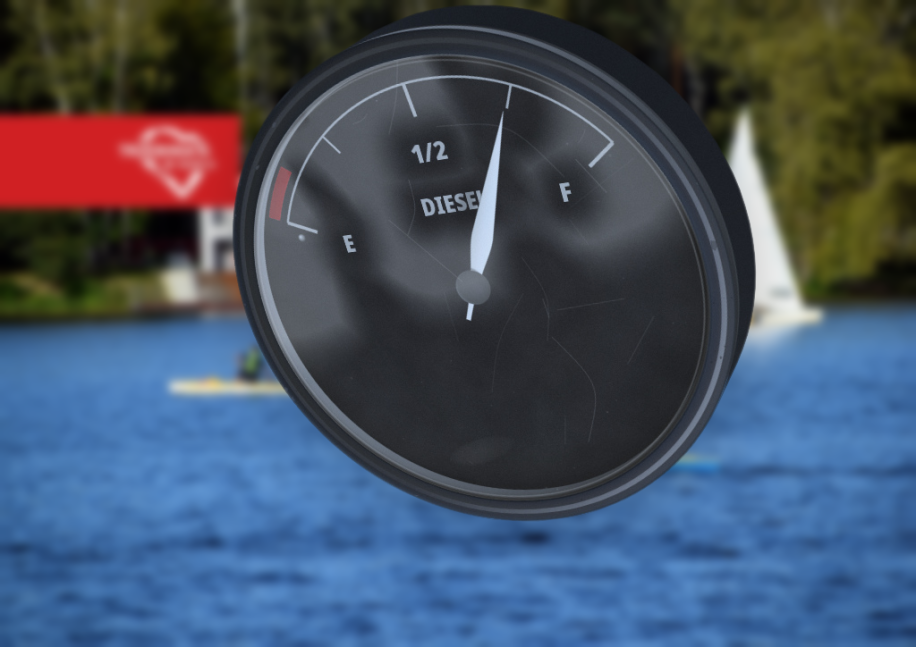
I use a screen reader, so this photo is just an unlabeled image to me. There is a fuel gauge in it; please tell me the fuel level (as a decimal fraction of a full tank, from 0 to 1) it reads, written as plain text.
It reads 0.75
